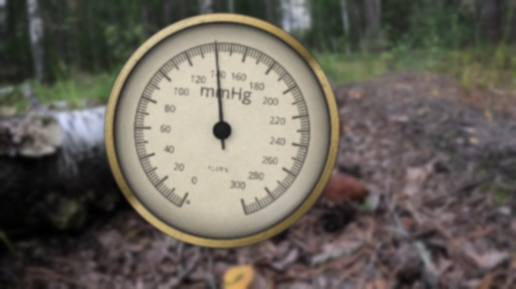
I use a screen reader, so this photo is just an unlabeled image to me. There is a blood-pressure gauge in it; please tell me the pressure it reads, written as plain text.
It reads 140 mmHg
